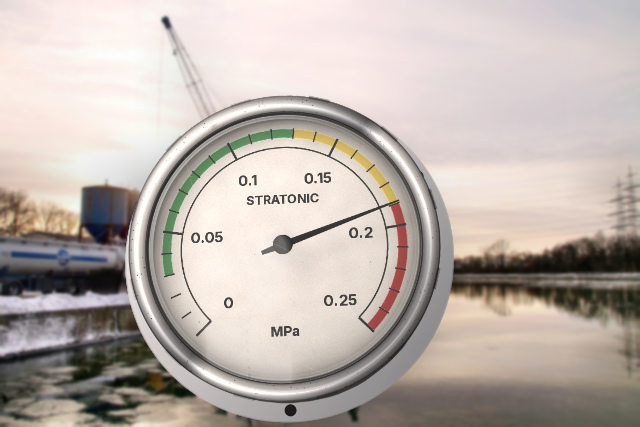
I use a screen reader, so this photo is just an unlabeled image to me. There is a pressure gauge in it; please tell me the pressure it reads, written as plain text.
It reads 0.19 MPa
